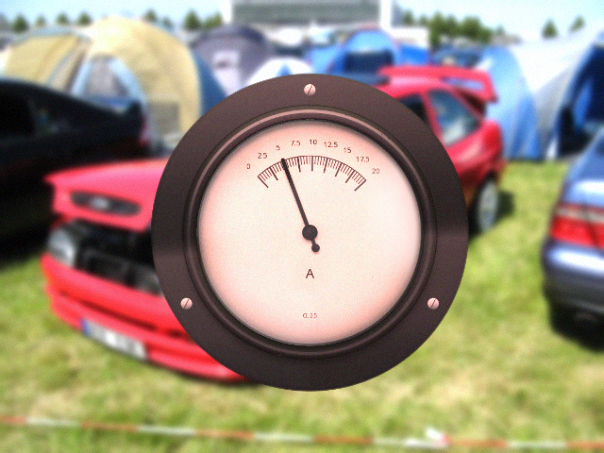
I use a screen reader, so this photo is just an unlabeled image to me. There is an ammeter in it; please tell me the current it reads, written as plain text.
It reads 5 A
